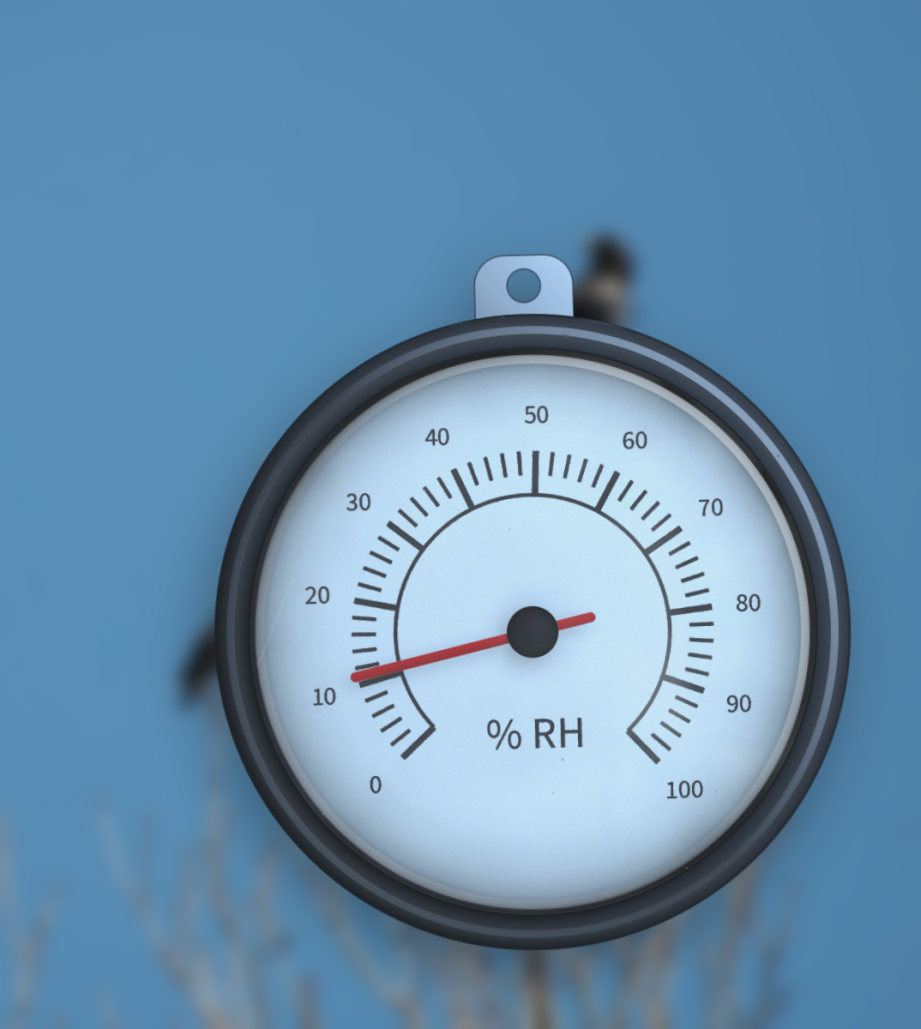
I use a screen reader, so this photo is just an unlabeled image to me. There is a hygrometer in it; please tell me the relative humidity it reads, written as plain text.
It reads 11 %
